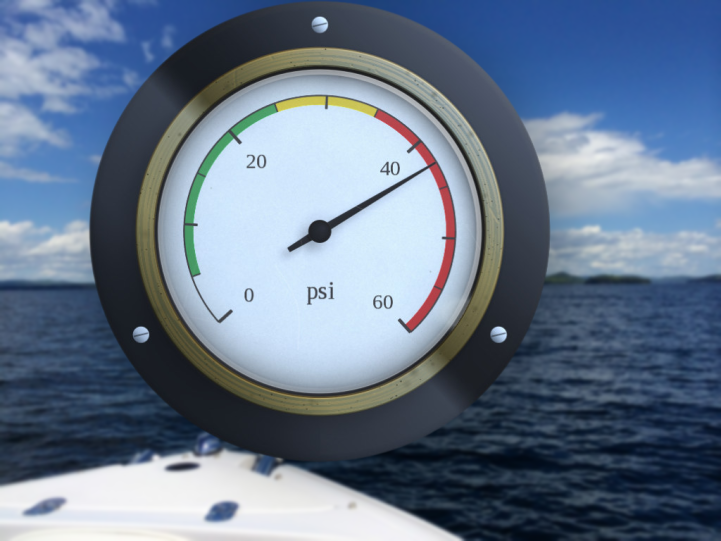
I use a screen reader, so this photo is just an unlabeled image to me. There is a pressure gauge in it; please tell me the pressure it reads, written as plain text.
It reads 42.5 psi
